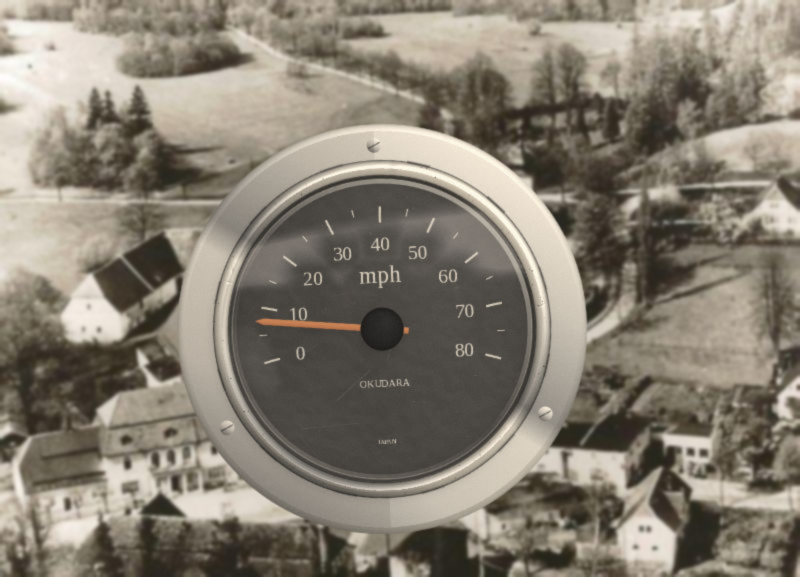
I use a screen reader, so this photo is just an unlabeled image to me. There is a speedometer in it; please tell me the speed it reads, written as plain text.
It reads 7.5 mph
